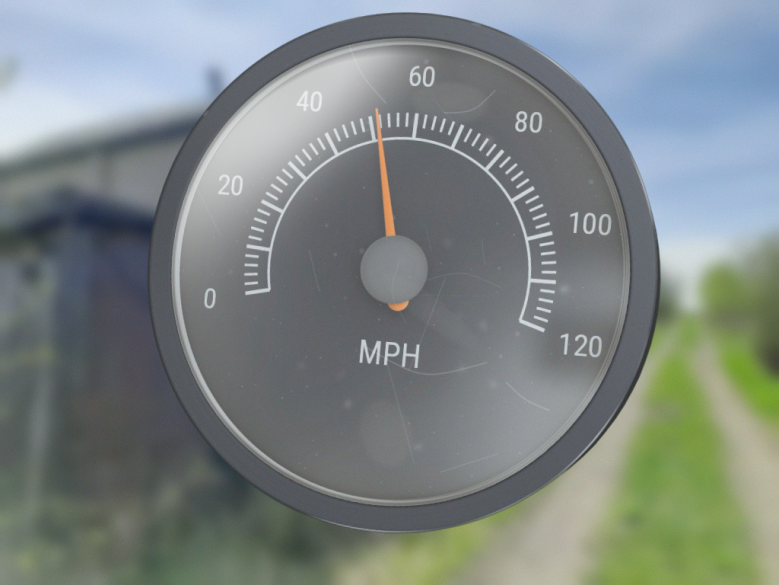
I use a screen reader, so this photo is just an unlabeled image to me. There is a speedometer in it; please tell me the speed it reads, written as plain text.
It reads 52 mph
